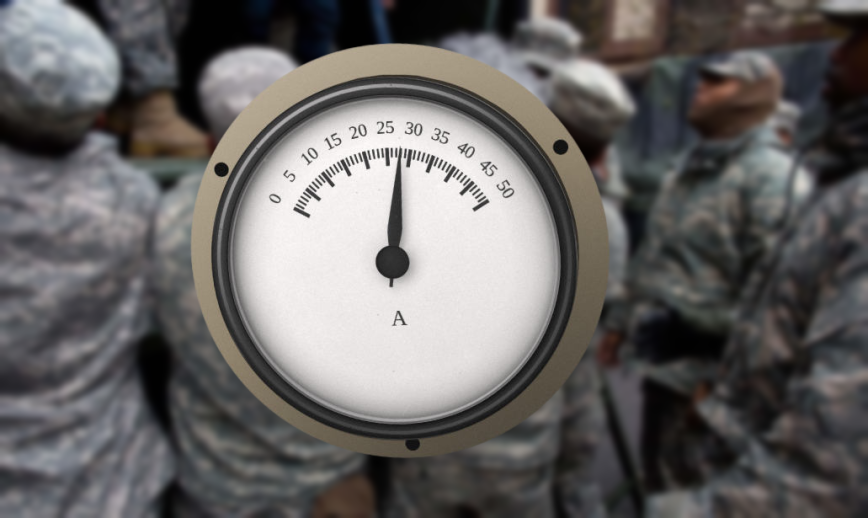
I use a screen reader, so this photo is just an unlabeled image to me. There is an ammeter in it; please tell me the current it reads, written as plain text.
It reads 28 A
